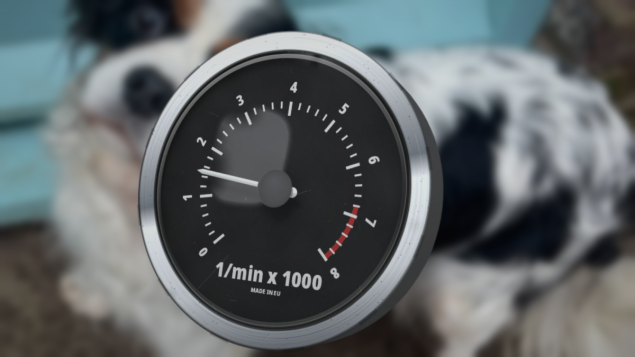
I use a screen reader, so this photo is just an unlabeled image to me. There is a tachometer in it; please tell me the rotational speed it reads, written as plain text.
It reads 1500 rpm
